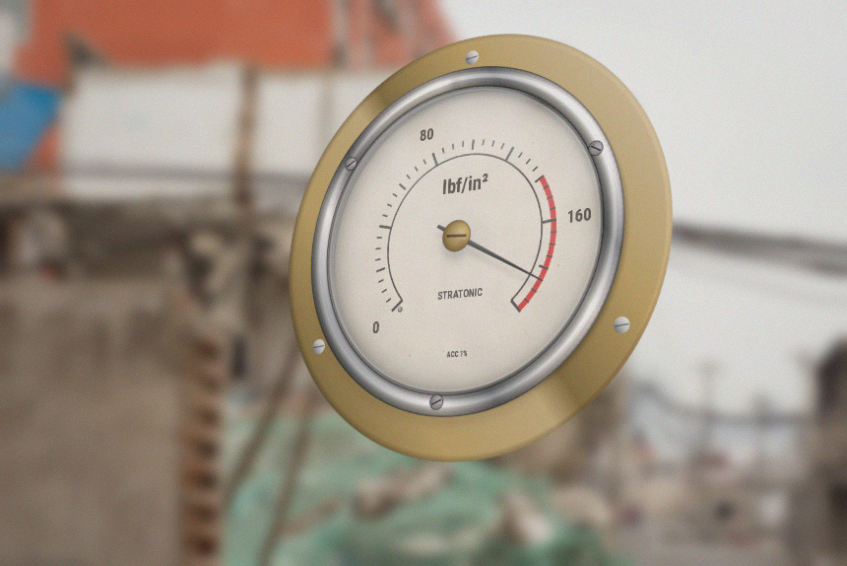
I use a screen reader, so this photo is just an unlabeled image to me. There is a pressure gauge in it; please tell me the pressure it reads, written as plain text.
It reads 185 psi
